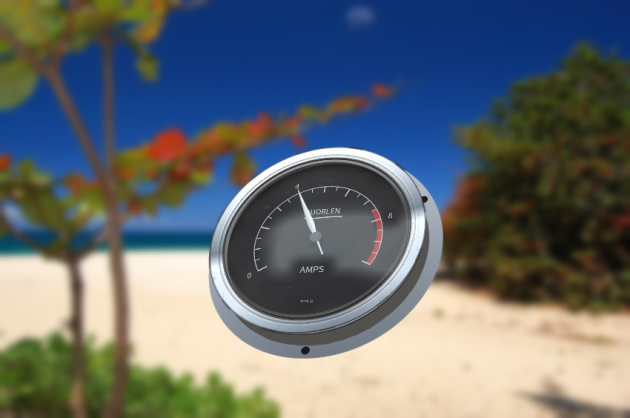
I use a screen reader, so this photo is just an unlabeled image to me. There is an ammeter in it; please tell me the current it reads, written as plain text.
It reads 4 A
